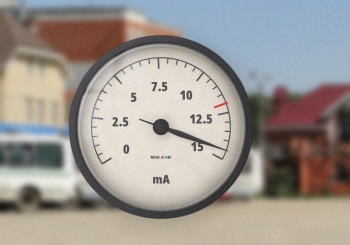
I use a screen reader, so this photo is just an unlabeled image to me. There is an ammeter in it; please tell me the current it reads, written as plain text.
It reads 14.5 mA
